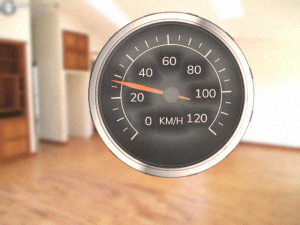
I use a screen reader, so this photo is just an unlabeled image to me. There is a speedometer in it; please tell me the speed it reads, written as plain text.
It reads 27.5 km/h
